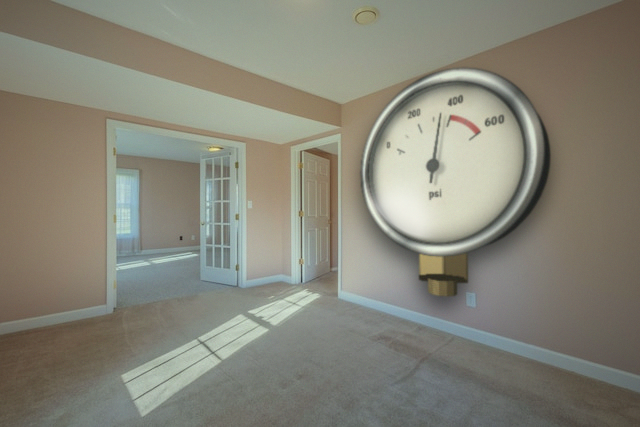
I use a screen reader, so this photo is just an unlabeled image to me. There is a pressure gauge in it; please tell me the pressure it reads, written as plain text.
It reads 350 psi
